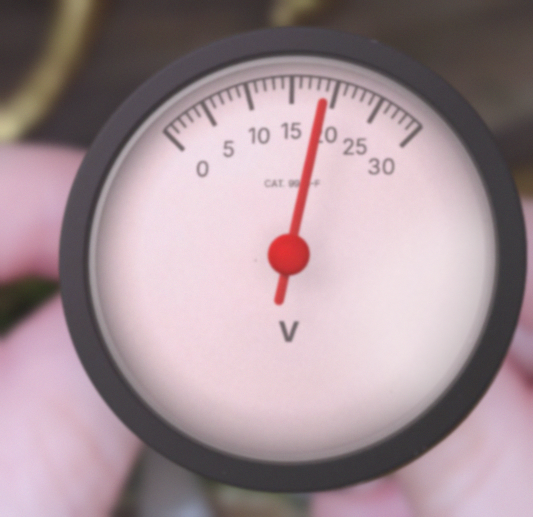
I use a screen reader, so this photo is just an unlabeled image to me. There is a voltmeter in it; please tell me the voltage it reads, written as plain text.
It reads 19 V
